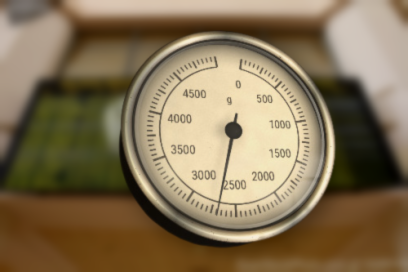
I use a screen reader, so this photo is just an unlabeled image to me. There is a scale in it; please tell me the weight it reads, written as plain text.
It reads 2700 g
